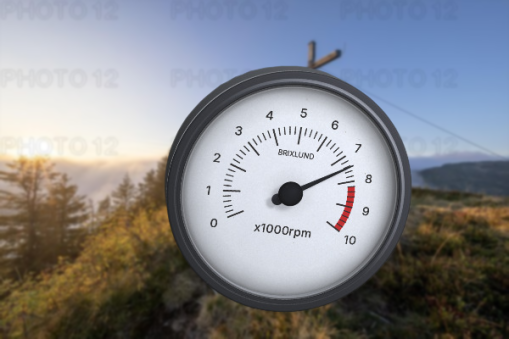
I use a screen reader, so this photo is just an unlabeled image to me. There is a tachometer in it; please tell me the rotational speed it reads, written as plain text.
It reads 7400 rpm
